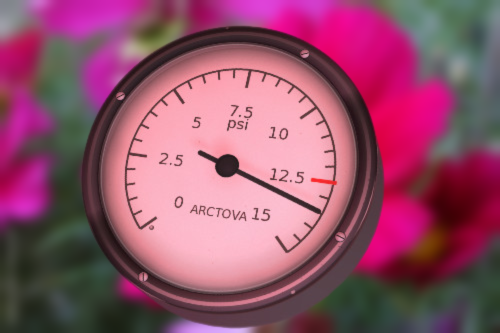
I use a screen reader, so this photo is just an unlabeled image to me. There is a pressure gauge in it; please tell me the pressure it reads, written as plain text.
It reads 13.5 psi
